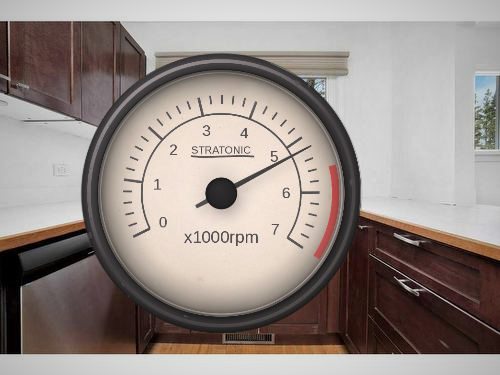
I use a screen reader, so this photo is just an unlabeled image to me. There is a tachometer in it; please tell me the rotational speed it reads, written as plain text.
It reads 5200 rpm
